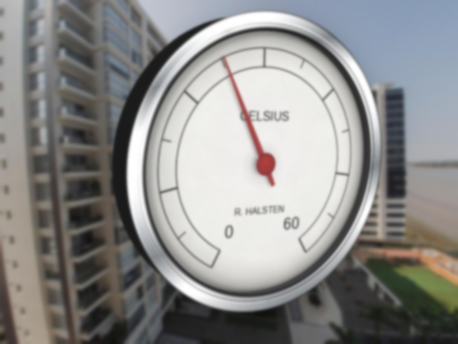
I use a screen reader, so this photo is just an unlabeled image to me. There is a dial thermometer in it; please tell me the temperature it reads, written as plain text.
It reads 25 °C
